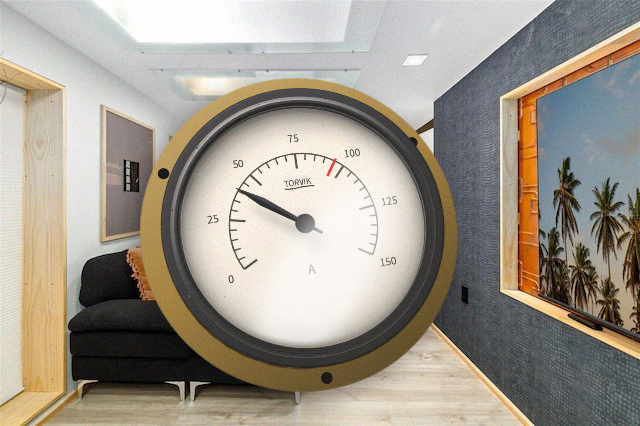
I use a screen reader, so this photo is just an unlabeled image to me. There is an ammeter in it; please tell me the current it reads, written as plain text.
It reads 40 A
